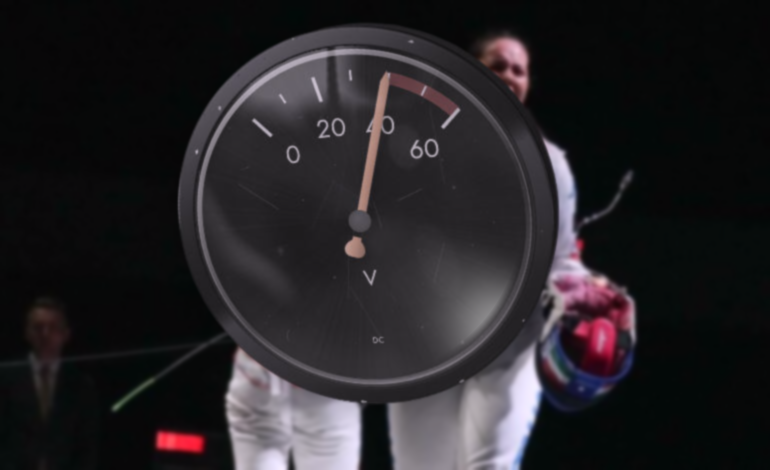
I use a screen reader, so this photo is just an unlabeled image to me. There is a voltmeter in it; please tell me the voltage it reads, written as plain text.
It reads 40 V
